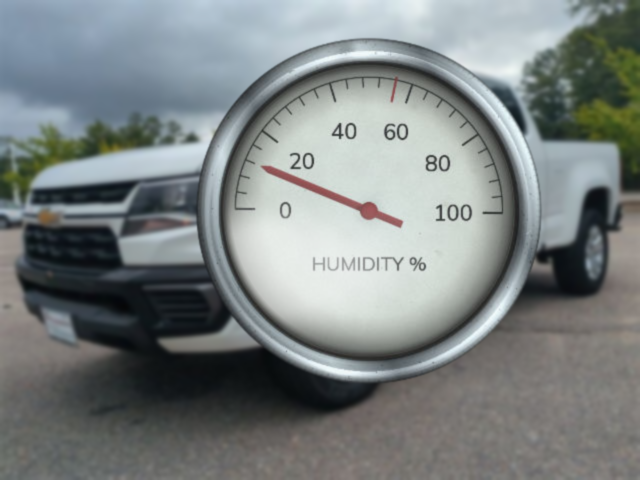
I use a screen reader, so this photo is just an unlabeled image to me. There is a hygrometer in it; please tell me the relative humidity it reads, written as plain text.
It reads 12 %
